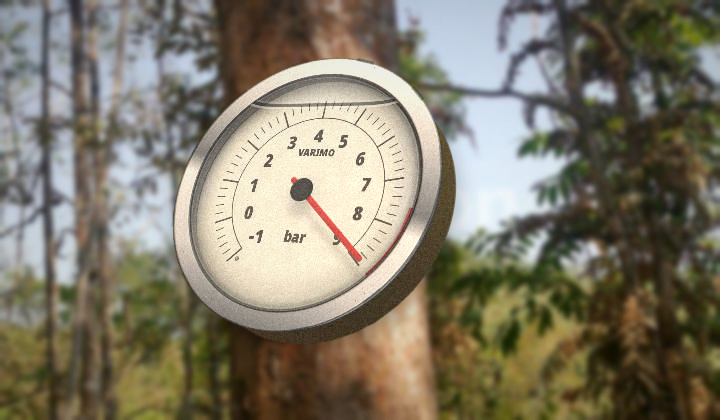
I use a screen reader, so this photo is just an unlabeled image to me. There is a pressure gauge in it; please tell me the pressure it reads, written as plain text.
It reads 8.9 bar
